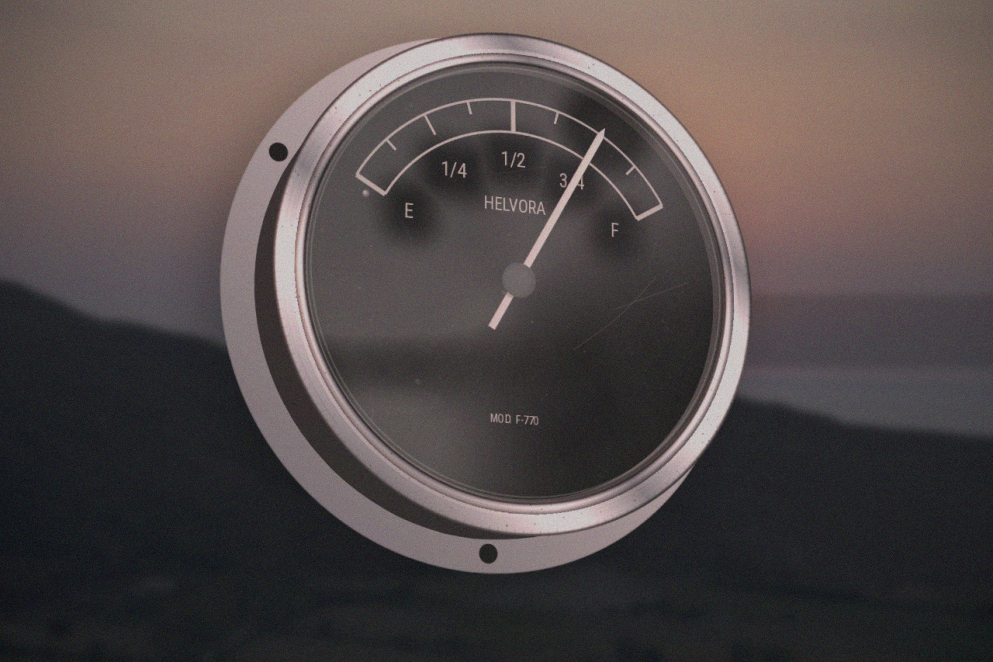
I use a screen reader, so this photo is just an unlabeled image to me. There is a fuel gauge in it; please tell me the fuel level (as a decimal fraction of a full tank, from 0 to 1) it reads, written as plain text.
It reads 0.75
